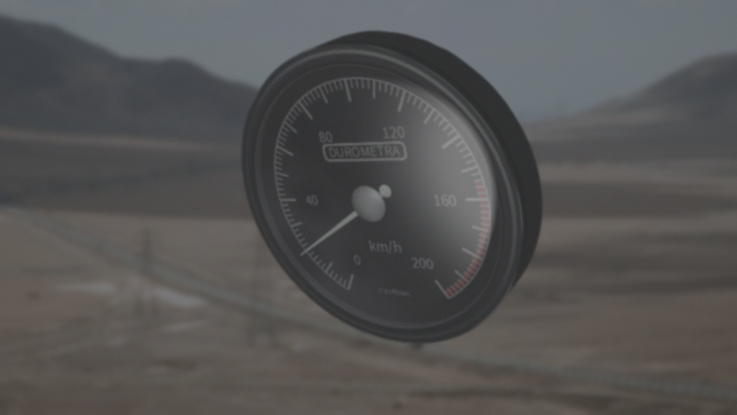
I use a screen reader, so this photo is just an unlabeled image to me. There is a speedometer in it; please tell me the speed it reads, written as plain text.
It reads 20 km/h
